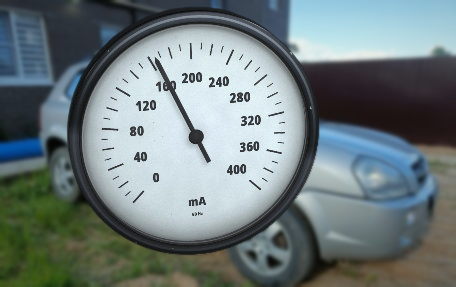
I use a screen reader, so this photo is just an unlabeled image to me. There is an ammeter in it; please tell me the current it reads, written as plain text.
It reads 165 mA
